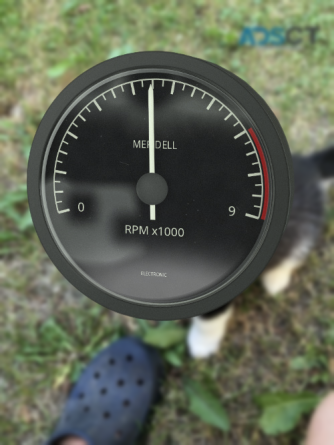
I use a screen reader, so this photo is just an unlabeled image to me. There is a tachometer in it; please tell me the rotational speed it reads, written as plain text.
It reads 4500 rpm
